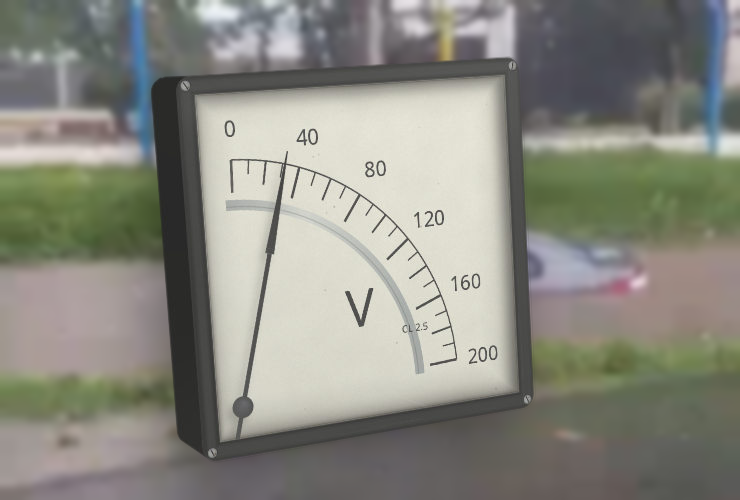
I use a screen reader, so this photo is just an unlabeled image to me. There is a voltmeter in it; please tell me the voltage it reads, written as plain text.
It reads 30 V
